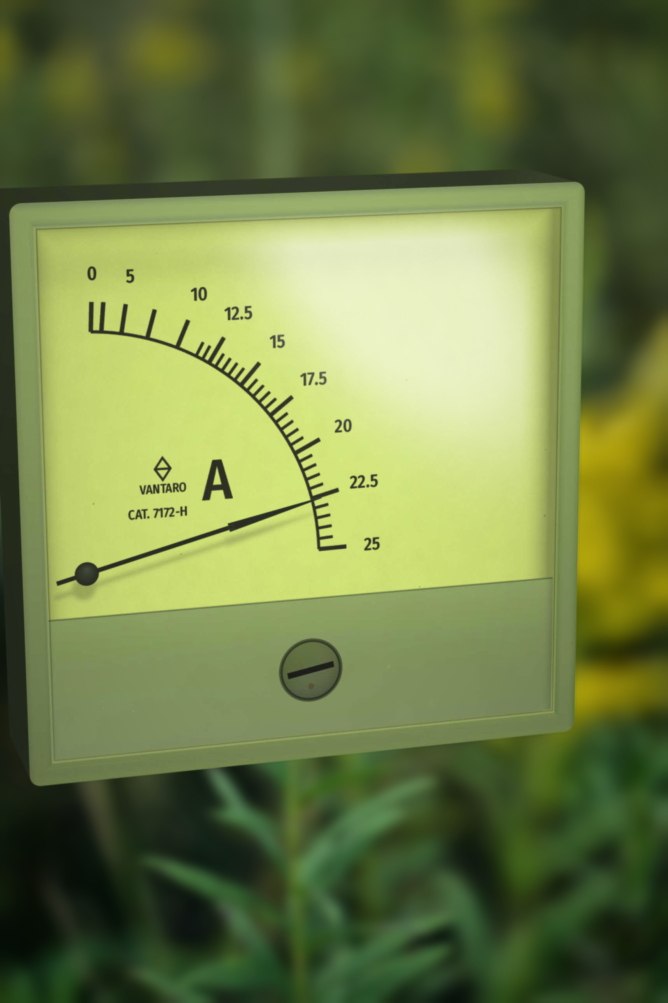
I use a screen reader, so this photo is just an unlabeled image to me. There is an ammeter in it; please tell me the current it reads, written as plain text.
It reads 22.5 A
